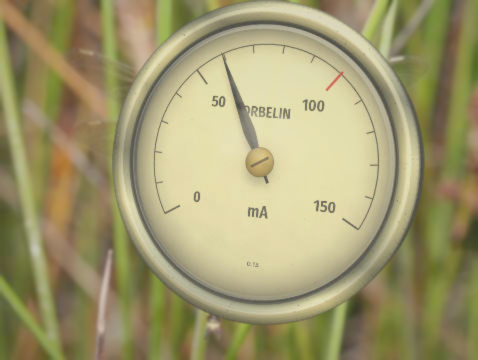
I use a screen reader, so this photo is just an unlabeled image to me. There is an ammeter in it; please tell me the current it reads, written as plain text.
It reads 60 mA
